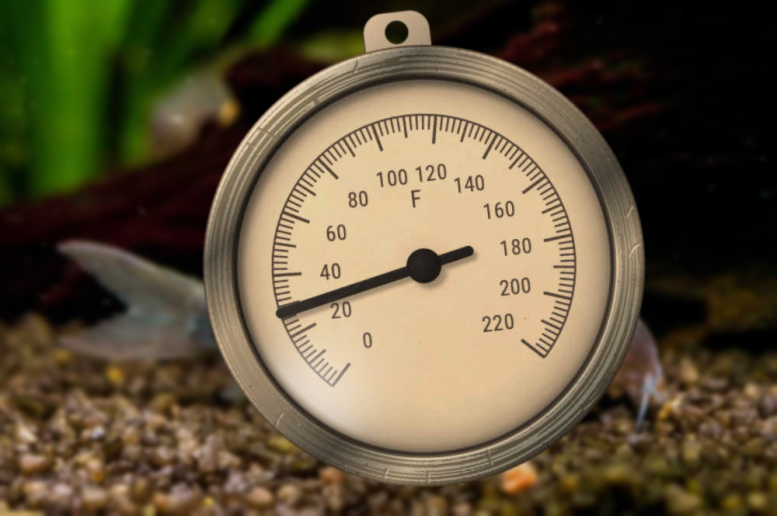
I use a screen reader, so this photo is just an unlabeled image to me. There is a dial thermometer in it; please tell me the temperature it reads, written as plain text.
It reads 28 °F
